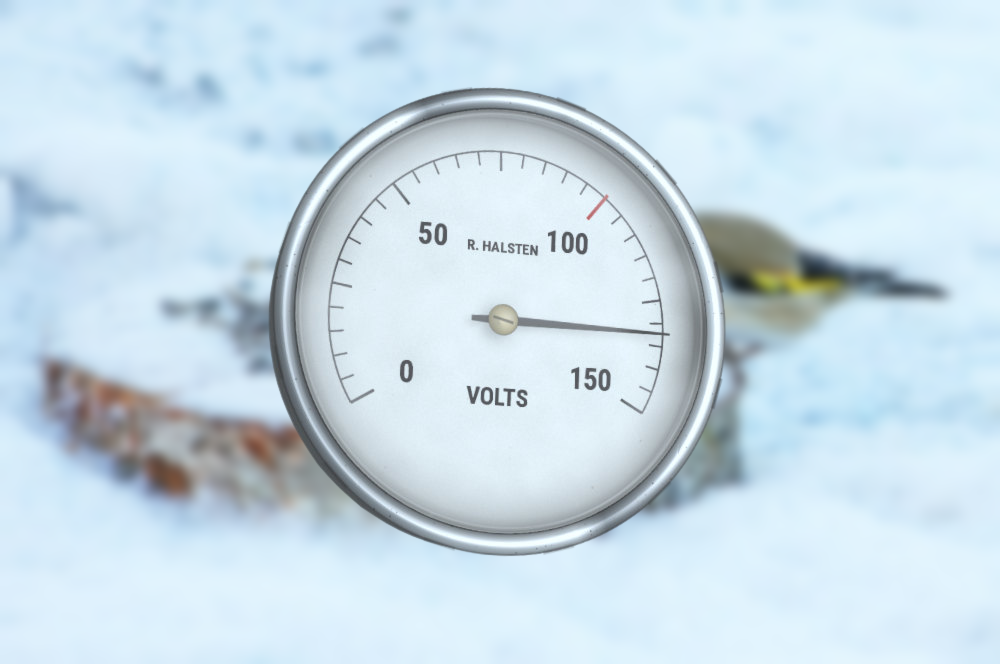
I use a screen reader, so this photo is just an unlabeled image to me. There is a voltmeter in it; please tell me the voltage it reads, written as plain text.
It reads 132.5 V
